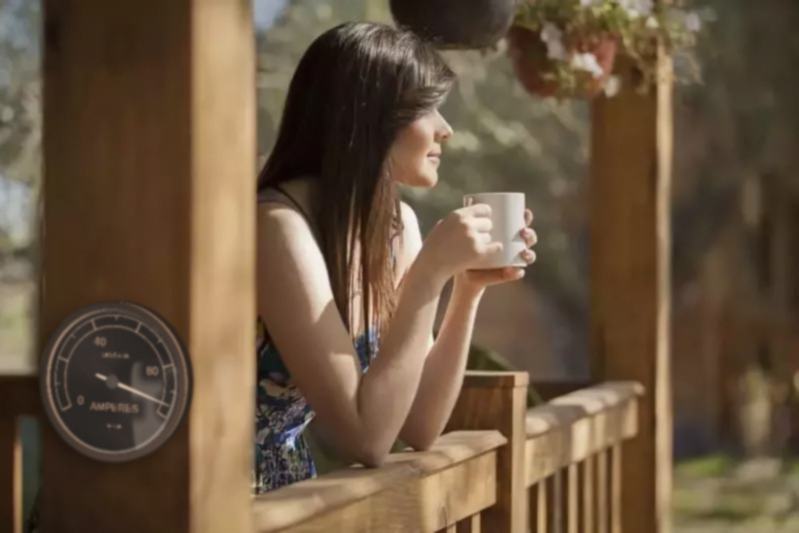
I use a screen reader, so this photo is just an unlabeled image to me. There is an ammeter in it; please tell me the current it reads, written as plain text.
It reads 95 A
